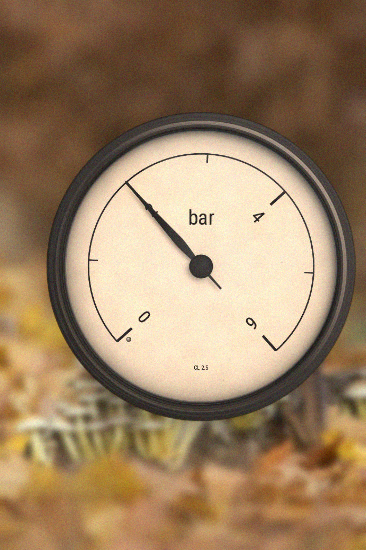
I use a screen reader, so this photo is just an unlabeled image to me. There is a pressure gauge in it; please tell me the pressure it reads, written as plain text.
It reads 2 bar
